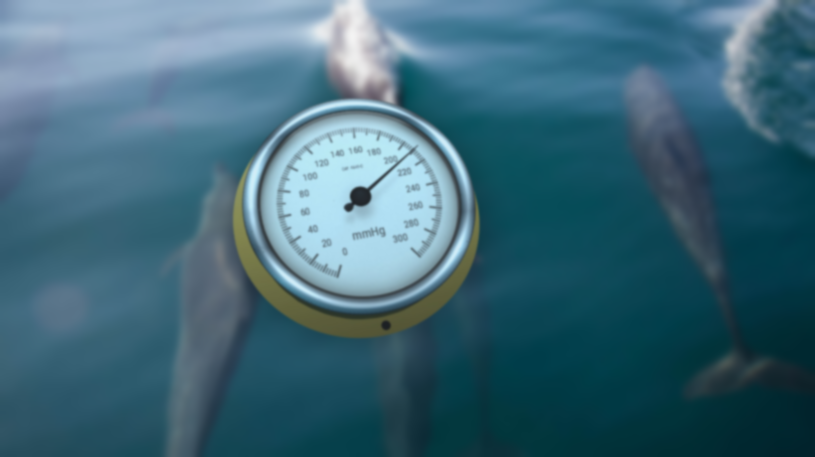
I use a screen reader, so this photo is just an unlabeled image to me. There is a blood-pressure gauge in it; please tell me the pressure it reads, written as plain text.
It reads 210 mmHg
